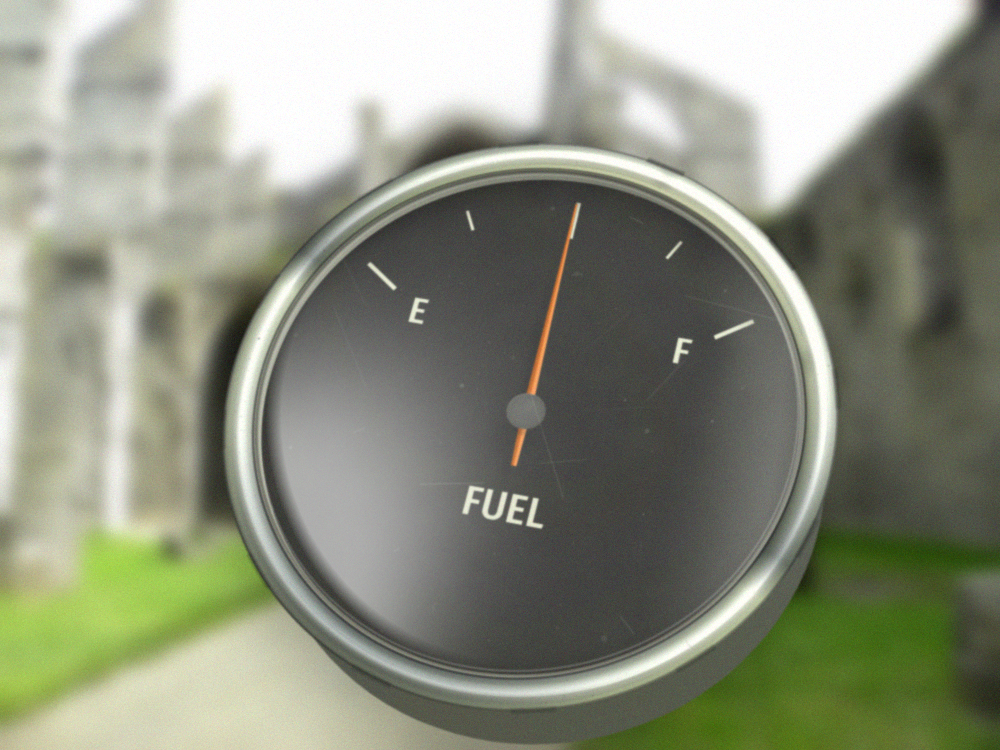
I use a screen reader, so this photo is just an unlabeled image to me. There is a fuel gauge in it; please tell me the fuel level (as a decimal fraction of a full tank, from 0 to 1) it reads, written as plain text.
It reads 0.5
